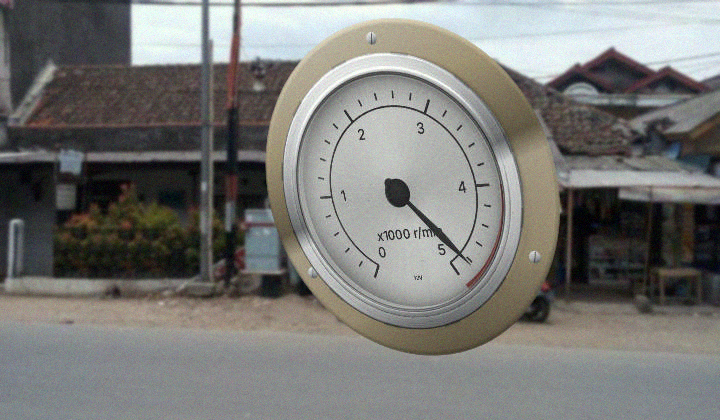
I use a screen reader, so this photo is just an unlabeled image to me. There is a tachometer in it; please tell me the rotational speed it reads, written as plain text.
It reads 4800 rpm
